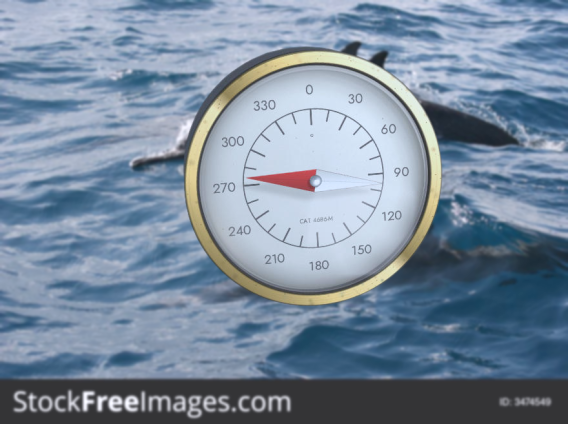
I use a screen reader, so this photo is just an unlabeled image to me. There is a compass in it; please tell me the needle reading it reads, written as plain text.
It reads 277.5 °
